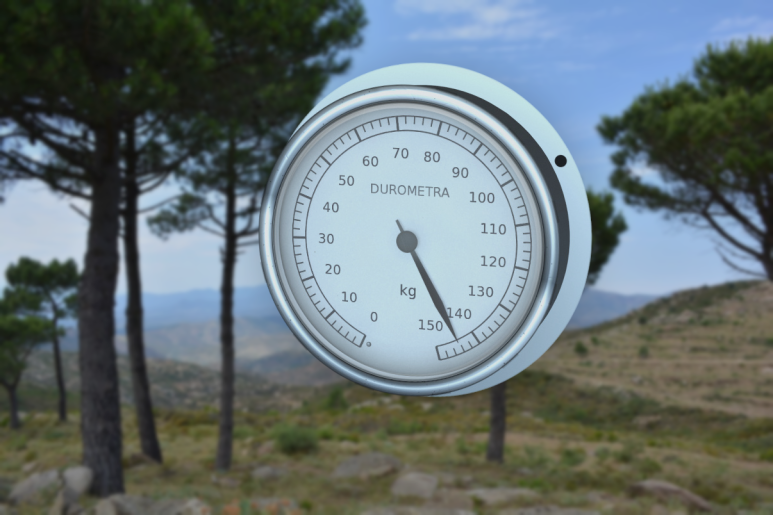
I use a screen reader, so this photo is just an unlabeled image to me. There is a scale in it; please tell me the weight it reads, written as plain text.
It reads 144 kg
